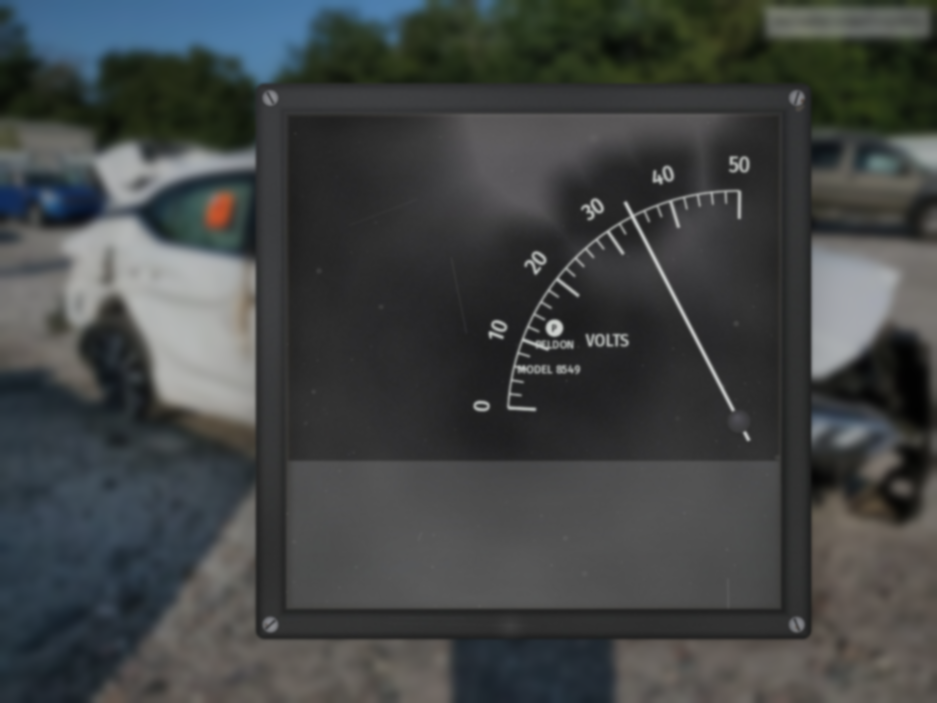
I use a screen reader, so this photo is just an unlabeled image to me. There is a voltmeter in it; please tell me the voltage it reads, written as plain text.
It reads 34 V
